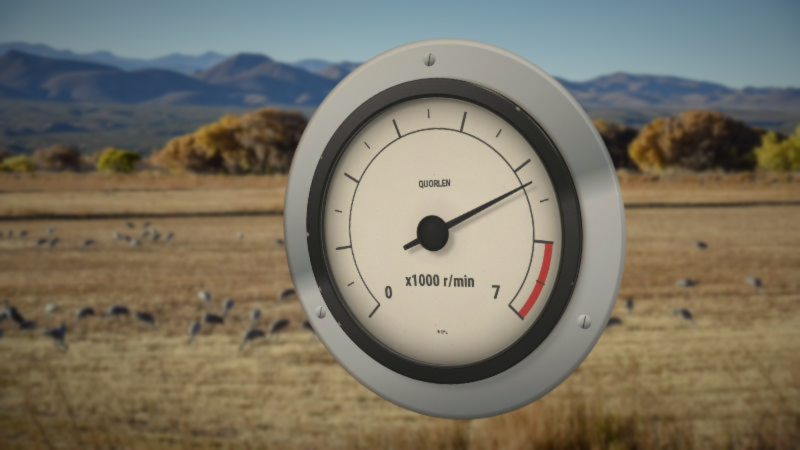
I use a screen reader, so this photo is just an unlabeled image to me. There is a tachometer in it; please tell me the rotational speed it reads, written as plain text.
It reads 5250 rpm
